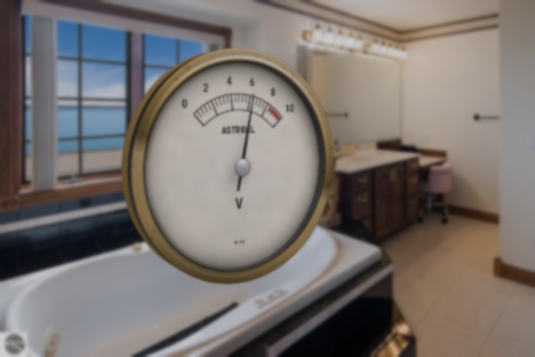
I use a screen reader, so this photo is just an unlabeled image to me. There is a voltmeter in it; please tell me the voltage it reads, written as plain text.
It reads 6 V
